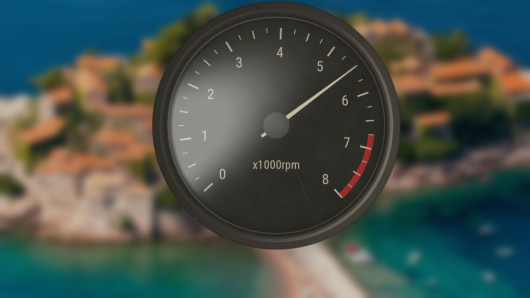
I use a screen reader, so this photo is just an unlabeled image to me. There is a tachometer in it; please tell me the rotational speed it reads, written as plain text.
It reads 5500 rpm
